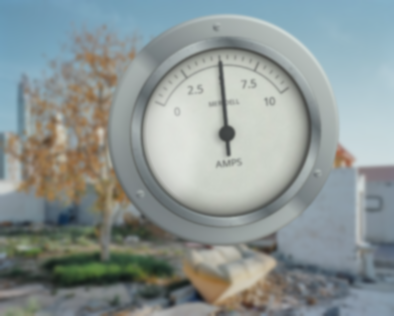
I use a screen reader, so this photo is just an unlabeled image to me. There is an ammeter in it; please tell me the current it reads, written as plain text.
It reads 5 A
